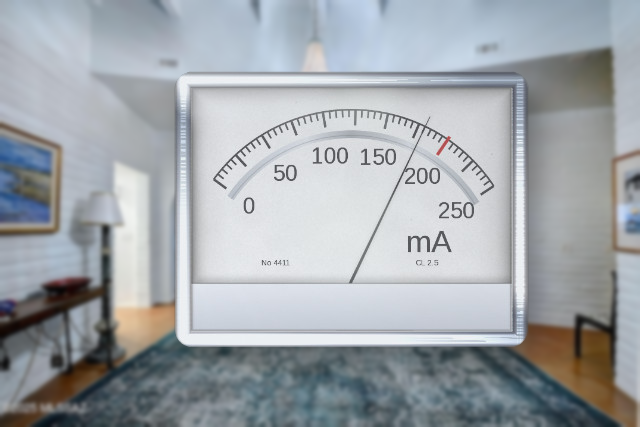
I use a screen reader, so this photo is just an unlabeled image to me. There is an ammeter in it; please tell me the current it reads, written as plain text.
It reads 180 mA
